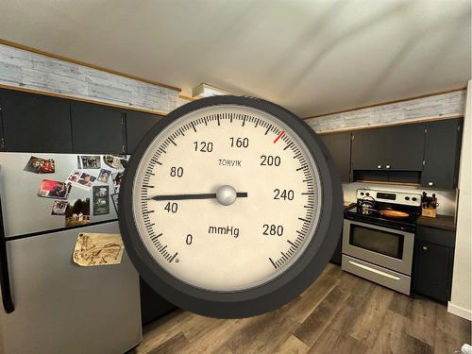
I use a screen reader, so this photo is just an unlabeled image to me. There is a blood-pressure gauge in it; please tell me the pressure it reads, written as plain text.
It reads 50 mmHg
